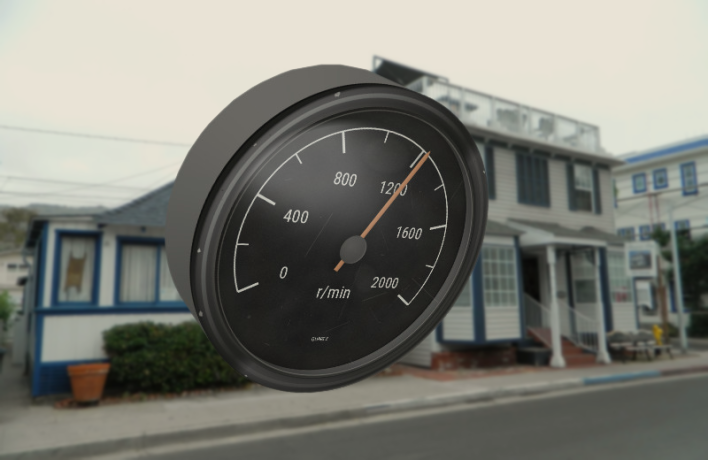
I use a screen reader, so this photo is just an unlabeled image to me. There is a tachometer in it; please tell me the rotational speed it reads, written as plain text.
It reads 1200 rpm
